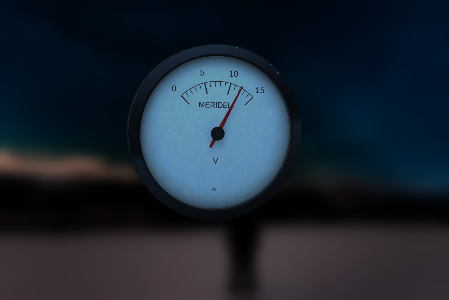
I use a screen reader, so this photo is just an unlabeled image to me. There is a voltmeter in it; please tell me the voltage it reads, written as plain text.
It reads 12 V
